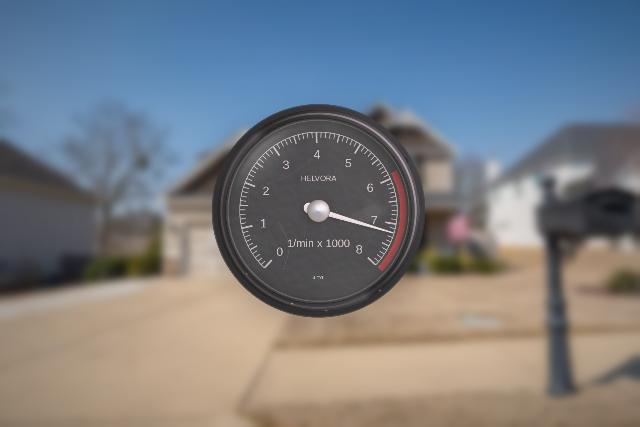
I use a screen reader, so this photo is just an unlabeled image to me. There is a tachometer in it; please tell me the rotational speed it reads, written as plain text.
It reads 7200 rpm
